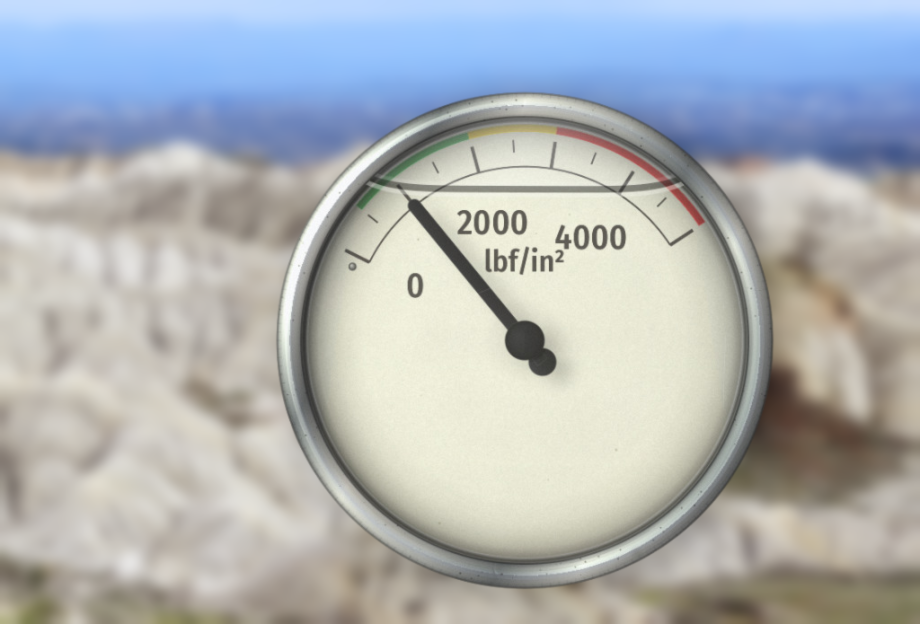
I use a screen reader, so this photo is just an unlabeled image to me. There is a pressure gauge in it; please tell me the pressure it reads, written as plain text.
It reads 1000 psi
